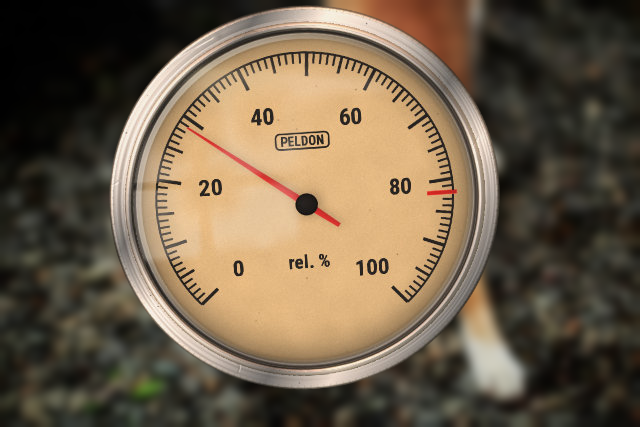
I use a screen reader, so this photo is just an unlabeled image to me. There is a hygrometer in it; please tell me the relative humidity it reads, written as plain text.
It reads 29 %
